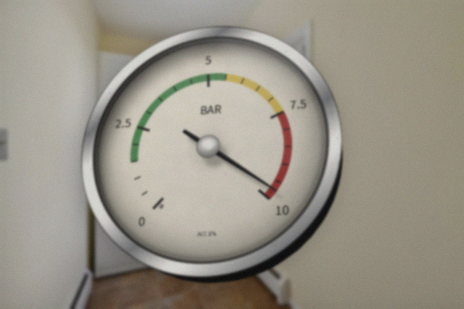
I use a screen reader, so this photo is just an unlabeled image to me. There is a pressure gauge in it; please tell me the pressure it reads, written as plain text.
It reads 9.75 bar
